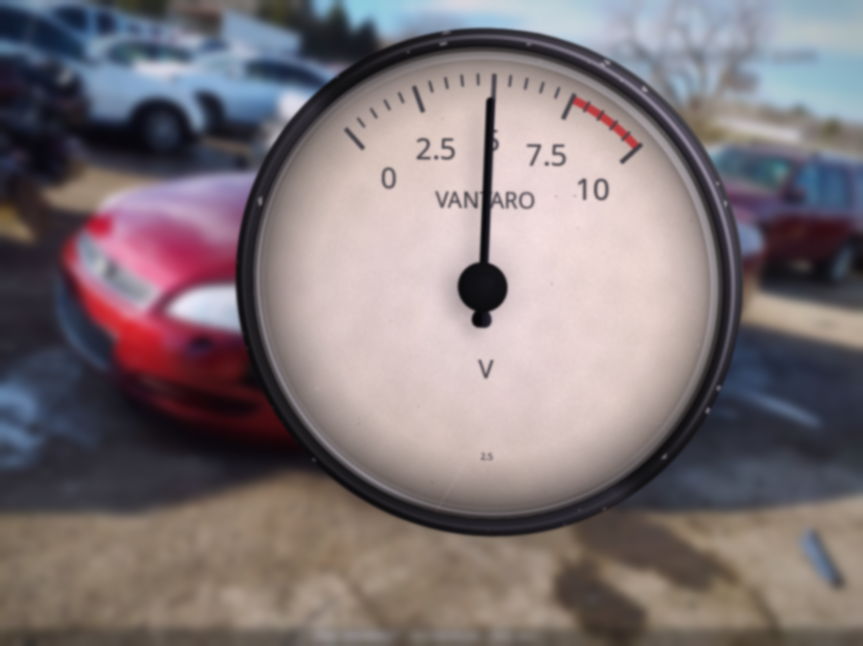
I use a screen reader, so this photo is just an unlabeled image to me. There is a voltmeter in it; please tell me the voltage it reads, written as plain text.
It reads 5 V
